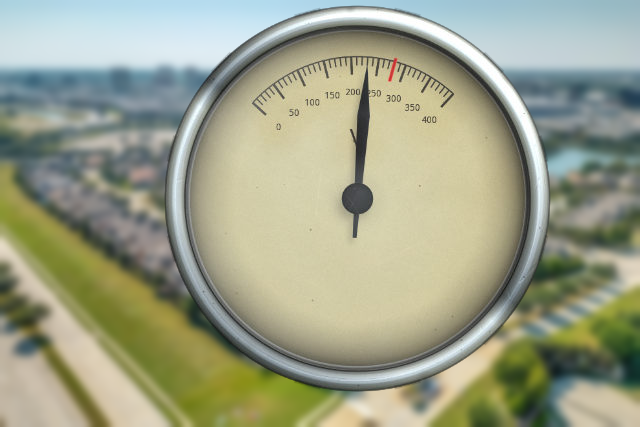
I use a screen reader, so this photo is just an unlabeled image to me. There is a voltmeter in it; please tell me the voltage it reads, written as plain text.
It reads 230 V
